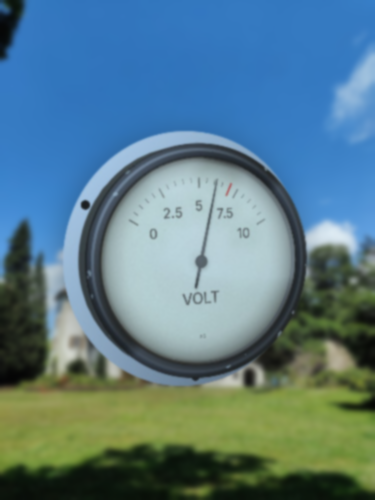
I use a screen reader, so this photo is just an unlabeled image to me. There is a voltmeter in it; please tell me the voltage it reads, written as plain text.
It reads 6 V
